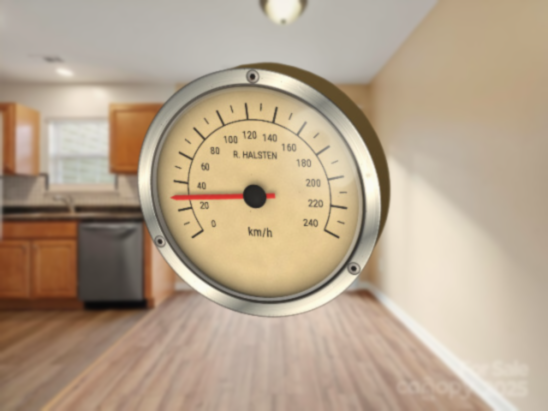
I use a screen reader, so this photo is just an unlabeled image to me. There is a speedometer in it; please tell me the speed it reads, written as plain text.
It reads 30 km/h
